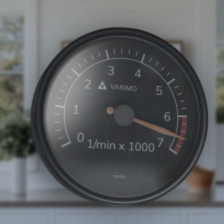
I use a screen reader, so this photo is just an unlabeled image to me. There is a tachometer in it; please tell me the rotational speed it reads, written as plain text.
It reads 6600 rpm
